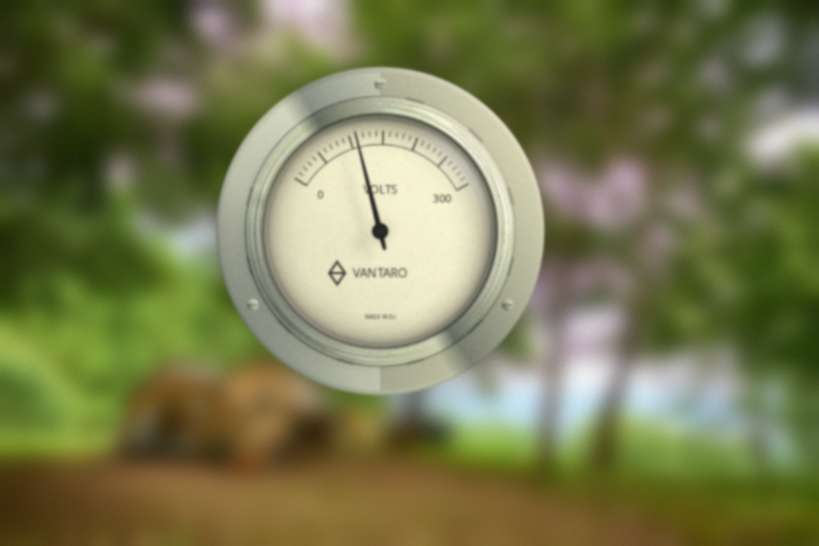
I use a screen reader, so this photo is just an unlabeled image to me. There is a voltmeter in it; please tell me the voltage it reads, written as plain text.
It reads 110 V
